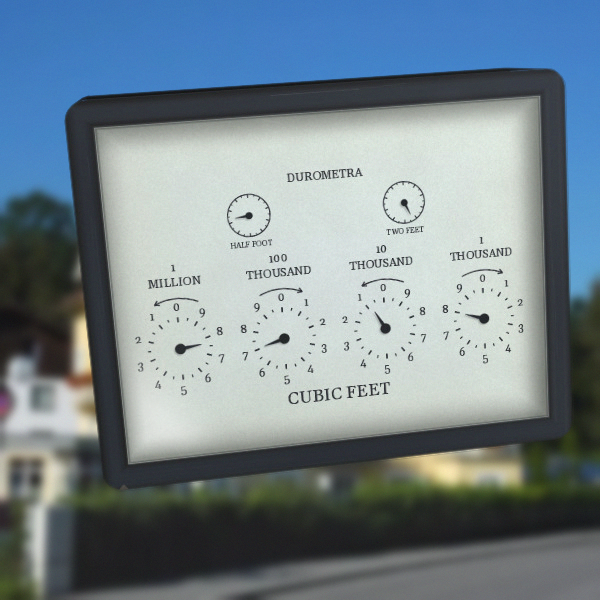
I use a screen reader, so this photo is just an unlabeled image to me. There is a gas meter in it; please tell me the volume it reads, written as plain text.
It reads 770800 ft³
